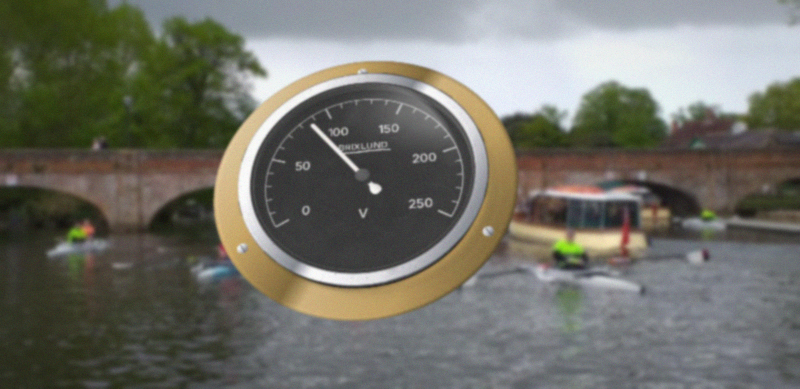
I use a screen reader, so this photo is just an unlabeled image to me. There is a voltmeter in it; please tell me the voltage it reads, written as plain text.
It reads 85 V
